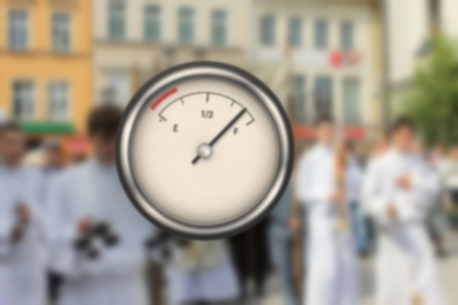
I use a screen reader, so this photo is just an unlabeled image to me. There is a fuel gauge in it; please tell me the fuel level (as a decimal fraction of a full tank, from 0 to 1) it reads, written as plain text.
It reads 0.875
